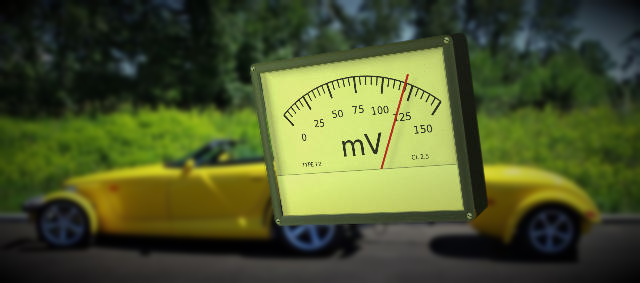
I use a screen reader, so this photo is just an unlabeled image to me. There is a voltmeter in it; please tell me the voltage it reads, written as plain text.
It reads 120 mV
